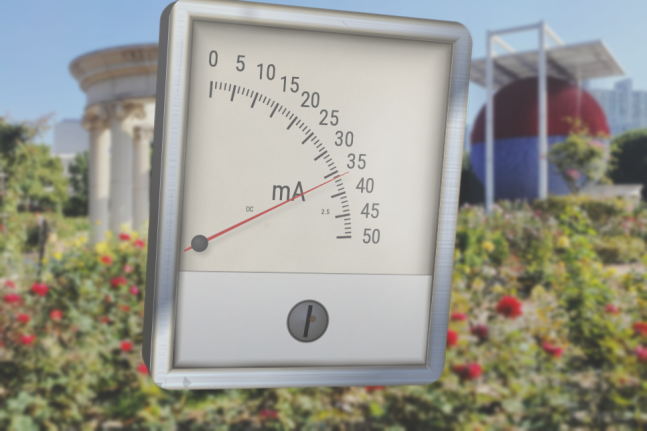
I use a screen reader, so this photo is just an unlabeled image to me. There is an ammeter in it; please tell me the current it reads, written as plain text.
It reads 36 mA
